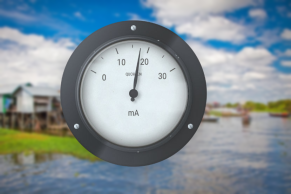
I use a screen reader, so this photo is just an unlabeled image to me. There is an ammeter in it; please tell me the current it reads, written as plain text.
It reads 17.5 mA
